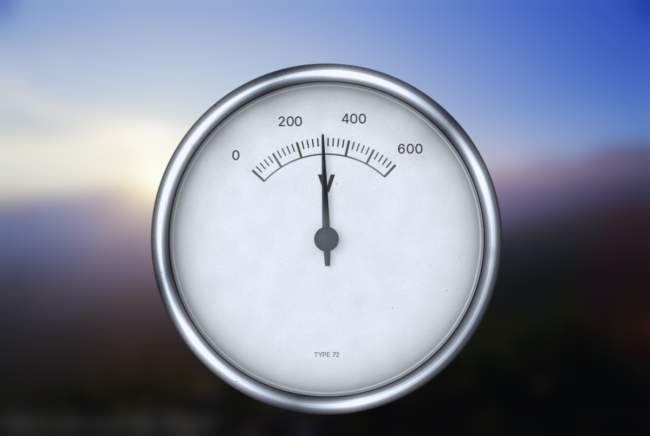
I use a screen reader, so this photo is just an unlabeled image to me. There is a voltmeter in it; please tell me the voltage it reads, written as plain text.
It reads 300 V
